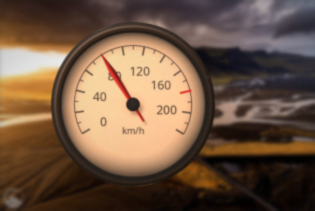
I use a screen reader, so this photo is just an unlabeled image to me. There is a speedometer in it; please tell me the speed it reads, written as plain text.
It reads 80 km/h
